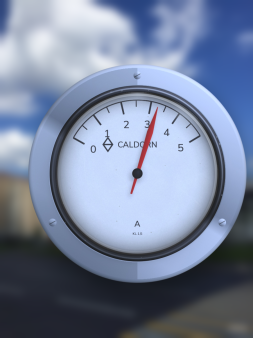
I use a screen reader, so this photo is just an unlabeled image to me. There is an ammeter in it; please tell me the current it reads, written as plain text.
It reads 3.25 A
